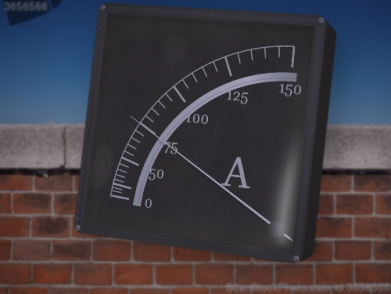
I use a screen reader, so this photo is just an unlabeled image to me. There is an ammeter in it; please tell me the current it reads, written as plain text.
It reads 75 A
